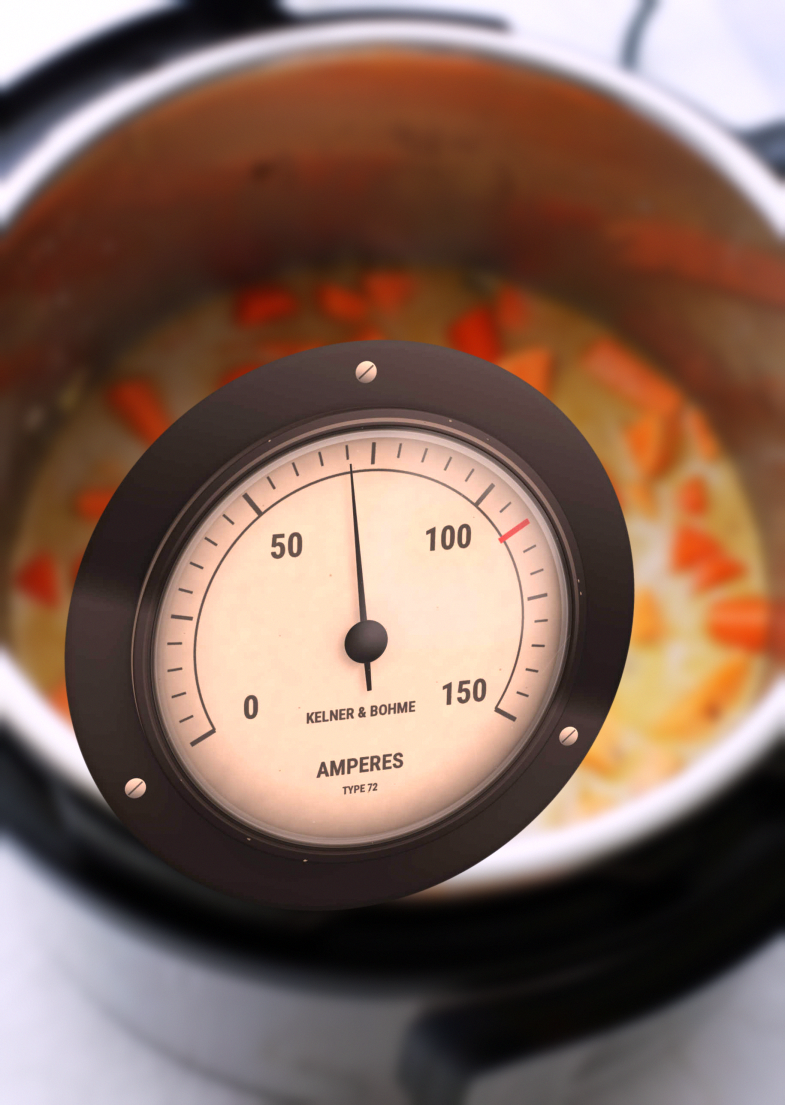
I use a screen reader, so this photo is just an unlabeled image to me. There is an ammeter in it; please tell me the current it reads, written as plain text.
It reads 70 A
